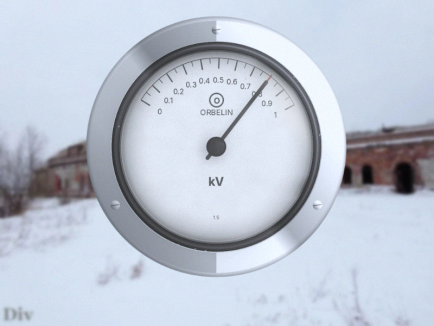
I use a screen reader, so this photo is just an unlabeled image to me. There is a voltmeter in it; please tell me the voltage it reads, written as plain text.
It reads 0.8 kV
